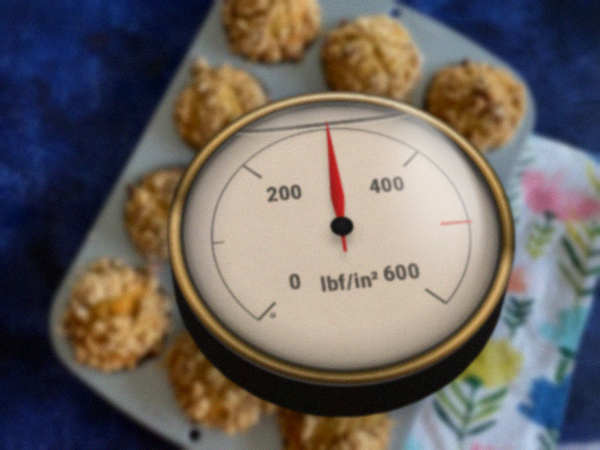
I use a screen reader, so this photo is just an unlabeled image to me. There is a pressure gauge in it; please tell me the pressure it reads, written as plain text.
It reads 300 psi
